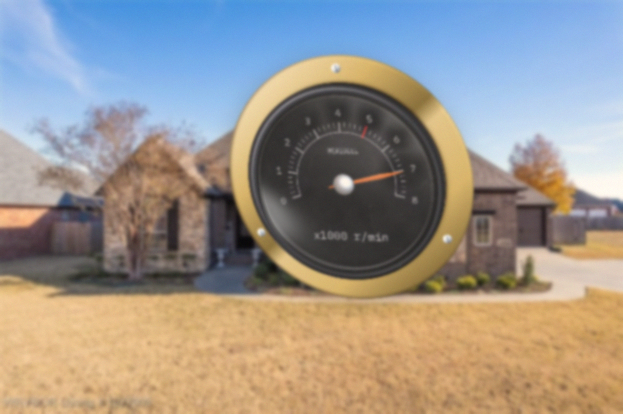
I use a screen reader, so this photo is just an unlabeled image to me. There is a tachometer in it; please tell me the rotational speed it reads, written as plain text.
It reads 7000 rpm
